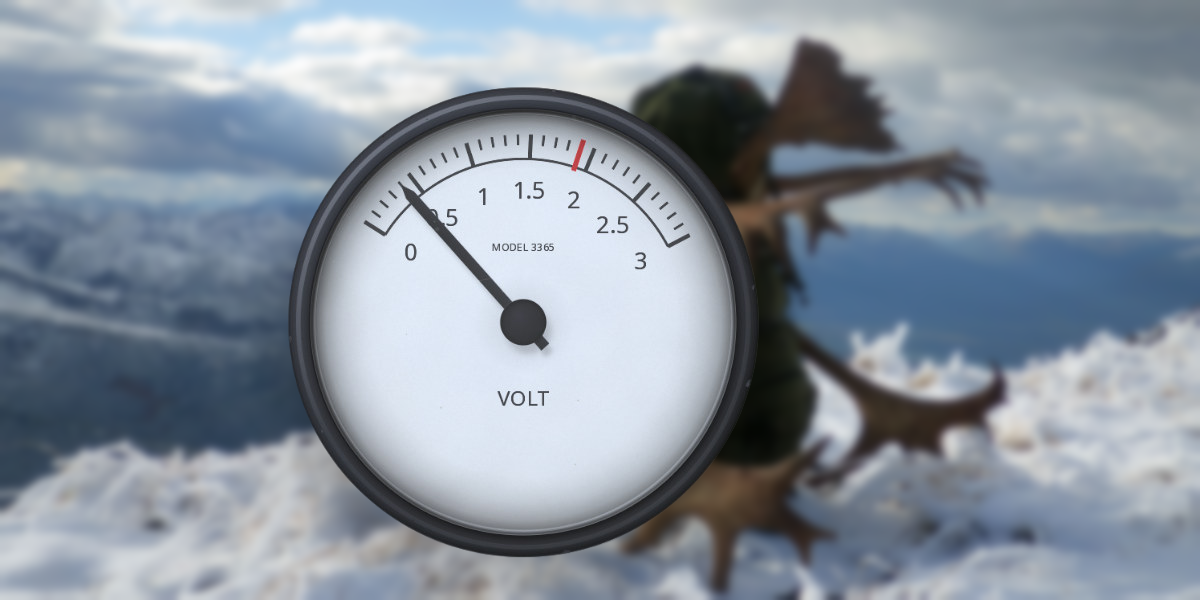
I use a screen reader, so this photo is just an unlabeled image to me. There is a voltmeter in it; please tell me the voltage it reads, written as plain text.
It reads 0.4 V
